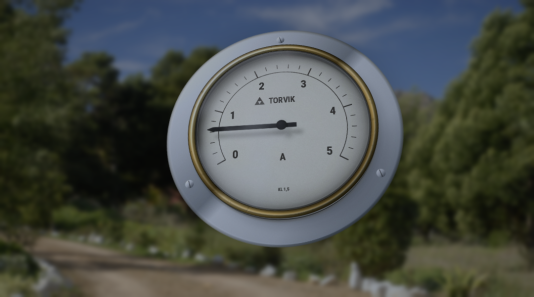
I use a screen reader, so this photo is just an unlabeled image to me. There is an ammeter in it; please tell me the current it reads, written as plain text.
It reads 0.6 A
